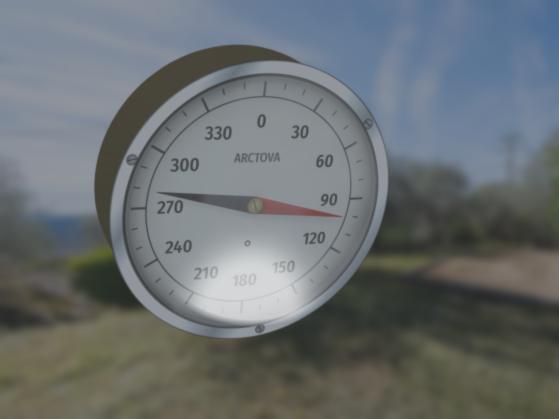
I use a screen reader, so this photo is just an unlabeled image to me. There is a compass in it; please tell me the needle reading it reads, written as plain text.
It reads 100 °
